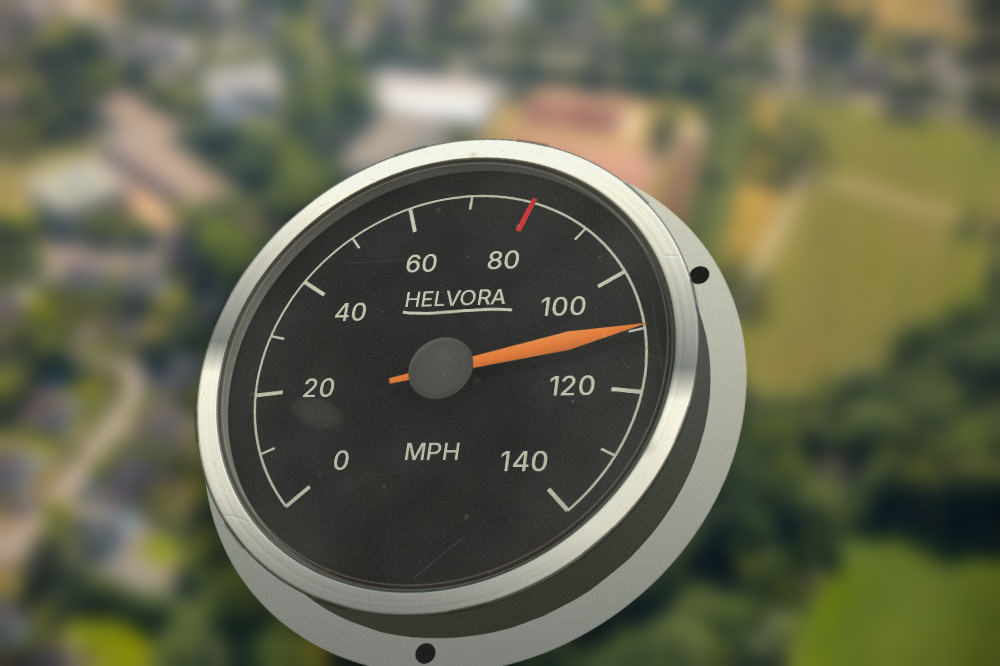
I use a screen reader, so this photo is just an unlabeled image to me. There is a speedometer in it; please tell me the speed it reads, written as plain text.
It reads 110 mph
